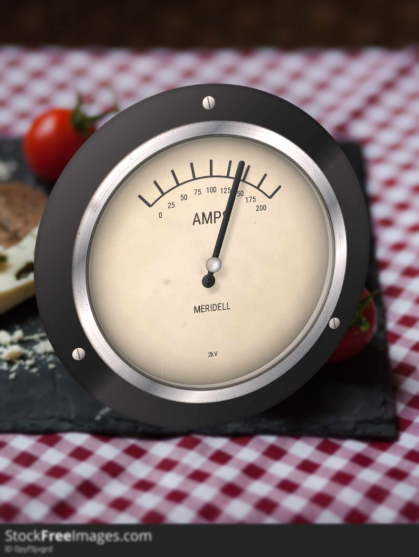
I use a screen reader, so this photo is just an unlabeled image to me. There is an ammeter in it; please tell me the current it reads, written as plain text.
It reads 137.5 A
